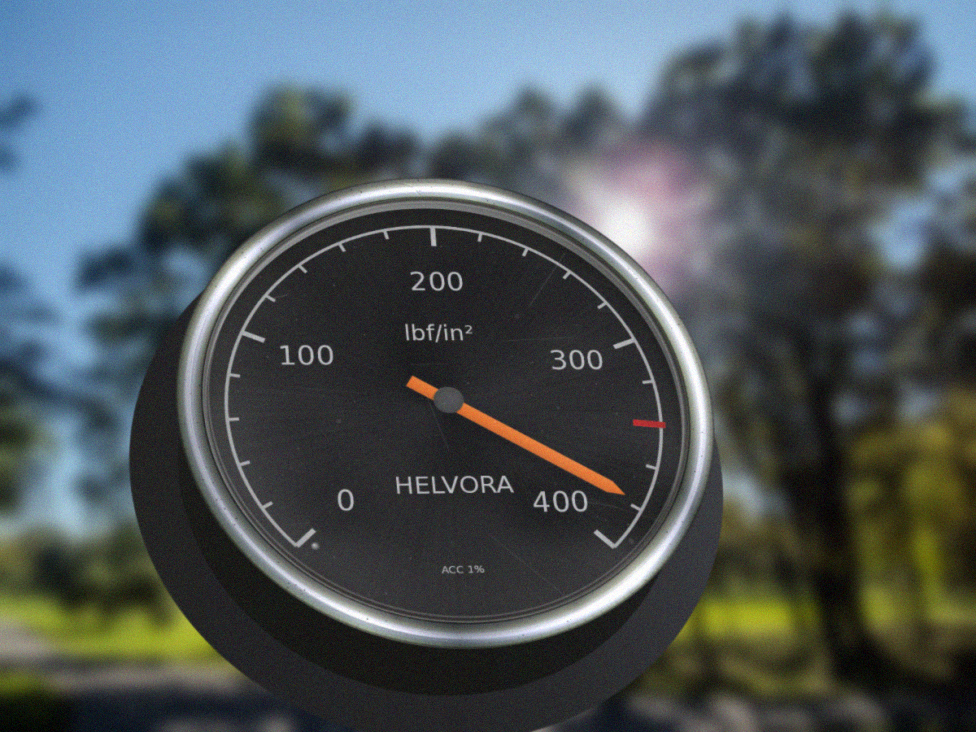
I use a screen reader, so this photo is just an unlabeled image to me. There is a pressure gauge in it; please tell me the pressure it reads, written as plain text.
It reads 380 psi
